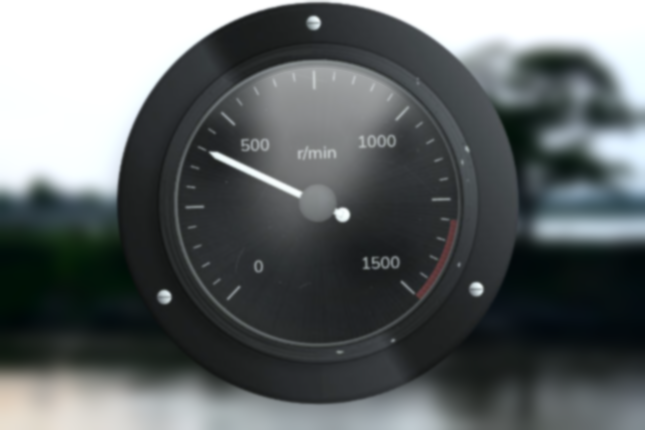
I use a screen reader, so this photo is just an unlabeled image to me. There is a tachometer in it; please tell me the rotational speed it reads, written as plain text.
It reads 400 rpm
